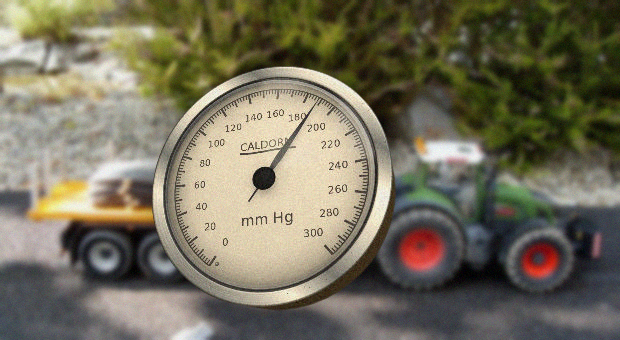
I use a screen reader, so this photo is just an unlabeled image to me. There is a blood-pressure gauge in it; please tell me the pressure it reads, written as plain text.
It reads 190 mmHg
